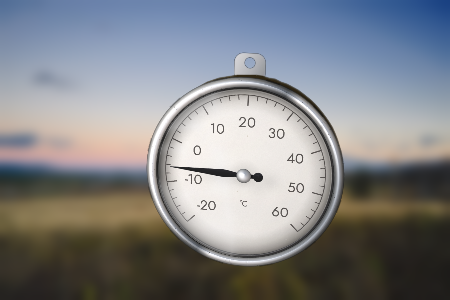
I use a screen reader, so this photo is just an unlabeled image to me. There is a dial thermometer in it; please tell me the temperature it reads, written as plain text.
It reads -6 °C
